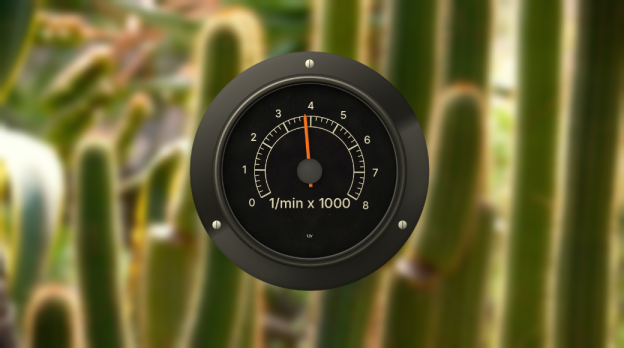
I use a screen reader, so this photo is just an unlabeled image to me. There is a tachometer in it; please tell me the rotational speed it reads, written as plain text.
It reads 3800 rpm
